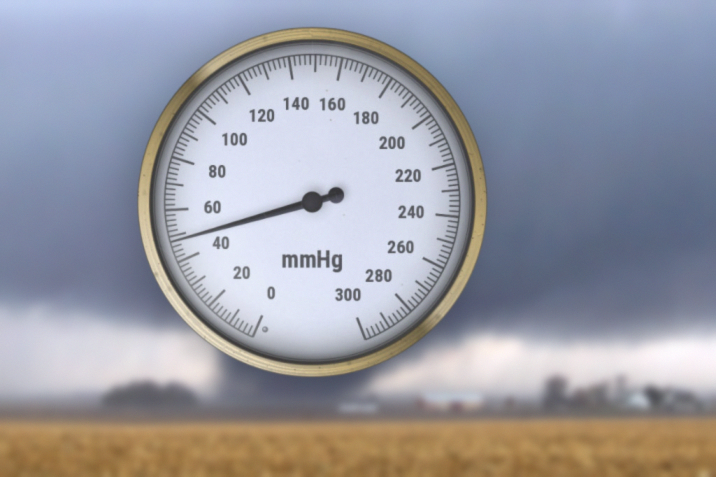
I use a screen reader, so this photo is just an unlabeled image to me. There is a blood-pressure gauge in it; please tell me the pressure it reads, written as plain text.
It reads 48 mmHg
